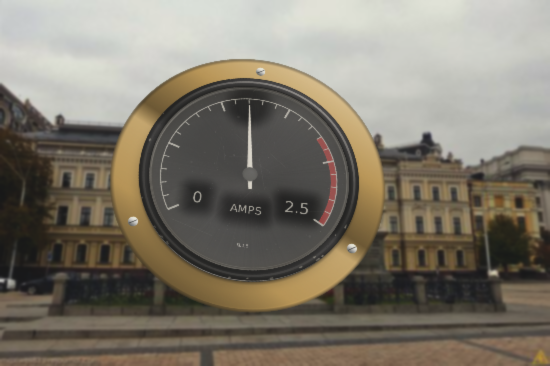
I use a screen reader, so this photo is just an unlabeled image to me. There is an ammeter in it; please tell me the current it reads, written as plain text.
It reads 1.2 A
